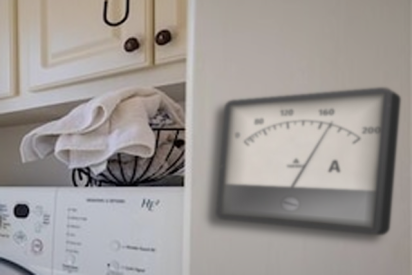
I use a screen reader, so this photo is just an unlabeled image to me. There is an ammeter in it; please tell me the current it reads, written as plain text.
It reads 170 A
